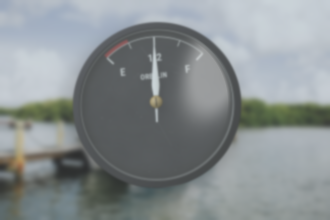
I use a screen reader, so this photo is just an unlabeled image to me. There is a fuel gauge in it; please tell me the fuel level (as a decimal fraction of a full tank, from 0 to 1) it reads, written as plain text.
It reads 0.5
